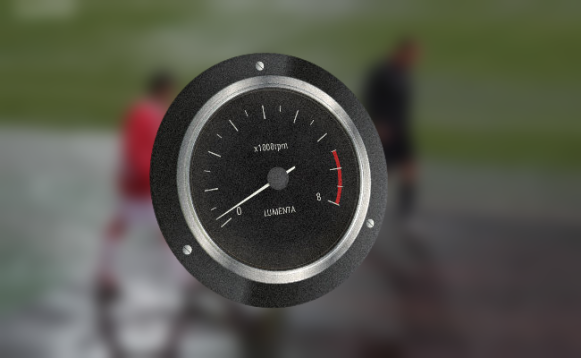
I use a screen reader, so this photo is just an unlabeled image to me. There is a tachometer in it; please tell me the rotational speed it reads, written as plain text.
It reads 250 rpm
